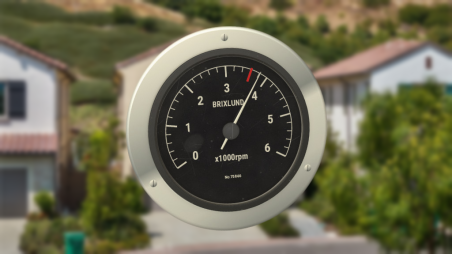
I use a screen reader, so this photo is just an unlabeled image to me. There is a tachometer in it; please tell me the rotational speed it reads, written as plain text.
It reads 3800 rpm
